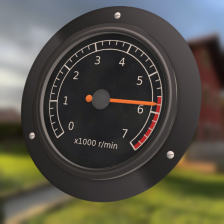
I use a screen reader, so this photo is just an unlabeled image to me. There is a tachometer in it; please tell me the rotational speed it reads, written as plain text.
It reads 5800 rpm
